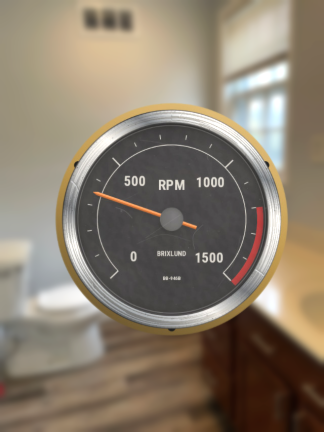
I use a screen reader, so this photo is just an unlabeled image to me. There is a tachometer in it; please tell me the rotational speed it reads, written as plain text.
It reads 350 rpm
